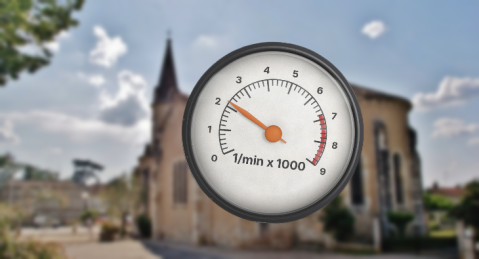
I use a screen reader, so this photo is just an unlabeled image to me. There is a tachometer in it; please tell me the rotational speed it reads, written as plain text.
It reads 2200 rpm
